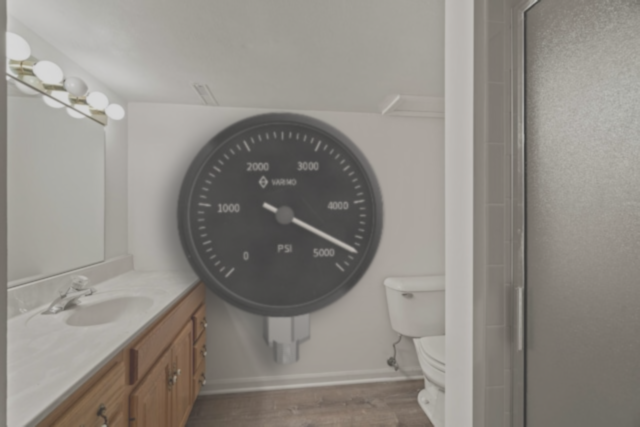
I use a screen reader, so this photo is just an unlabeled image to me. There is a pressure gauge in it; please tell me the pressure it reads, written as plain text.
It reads 4700 psi
